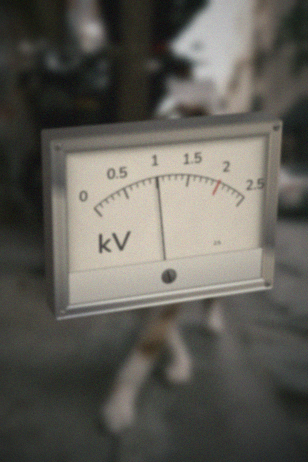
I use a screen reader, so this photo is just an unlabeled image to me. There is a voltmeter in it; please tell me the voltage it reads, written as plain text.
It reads 1 kV
